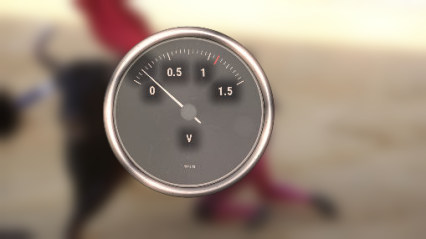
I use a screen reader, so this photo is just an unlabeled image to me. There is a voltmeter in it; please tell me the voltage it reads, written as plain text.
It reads 0.15 V
